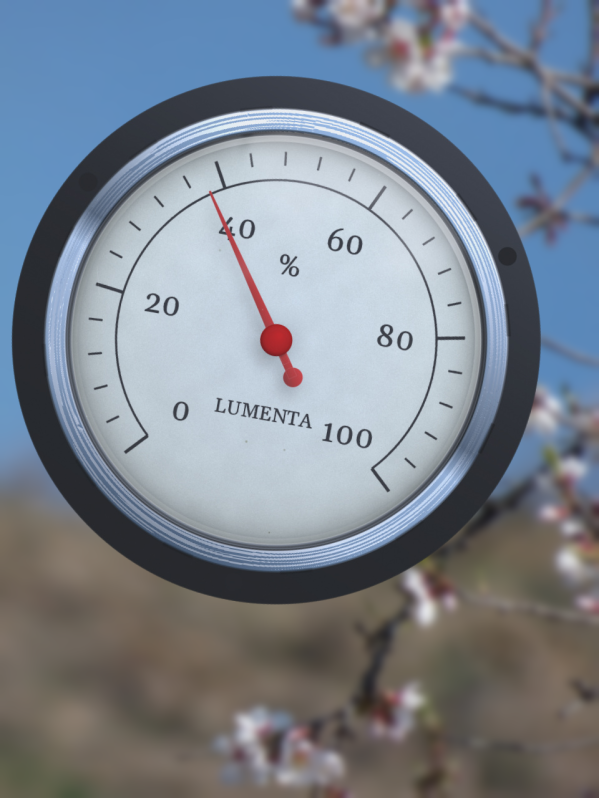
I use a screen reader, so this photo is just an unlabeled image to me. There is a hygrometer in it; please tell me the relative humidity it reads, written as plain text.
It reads 38 %
